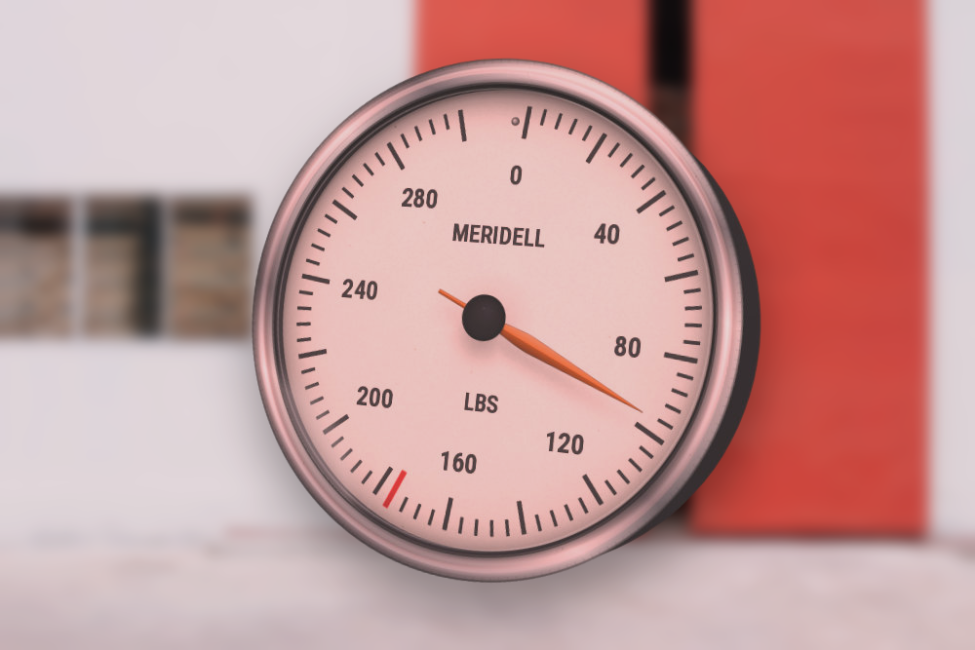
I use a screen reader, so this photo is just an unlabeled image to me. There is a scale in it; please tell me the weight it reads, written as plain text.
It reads 96 lb
